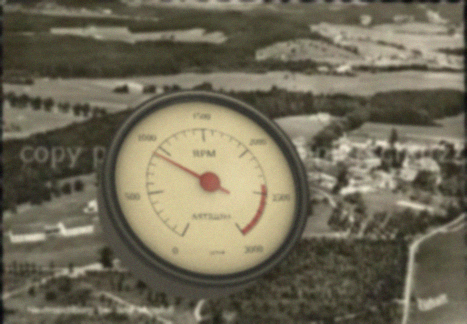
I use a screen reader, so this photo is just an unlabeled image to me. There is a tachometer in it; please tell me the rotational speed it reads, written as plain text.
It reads 900 rpm
